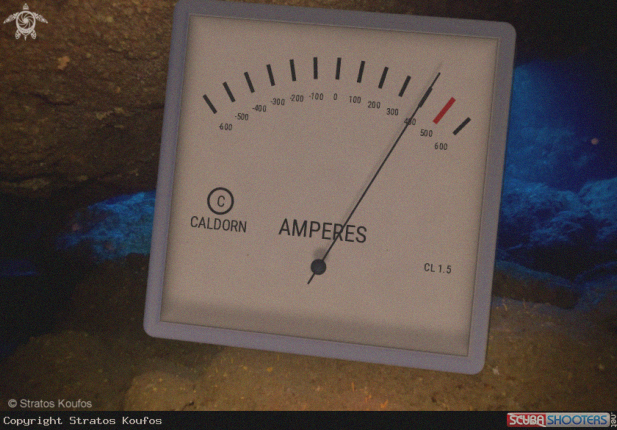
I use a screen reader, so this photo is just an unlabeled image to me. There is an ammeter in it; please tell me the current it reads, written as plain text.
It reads 400 A
